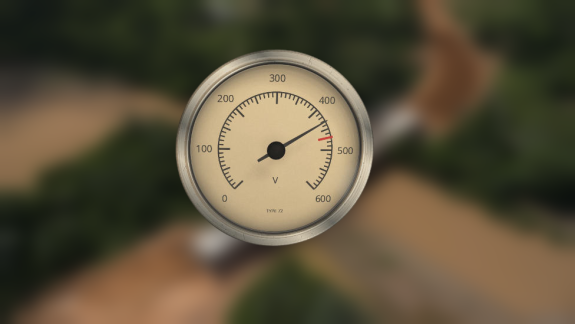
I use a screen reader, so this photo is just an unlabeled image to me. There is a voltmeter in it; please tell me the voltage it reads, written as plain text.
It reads 430 V
